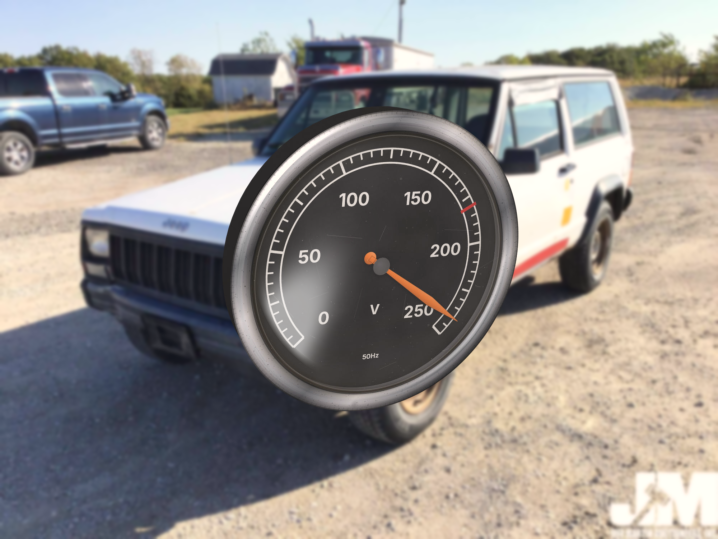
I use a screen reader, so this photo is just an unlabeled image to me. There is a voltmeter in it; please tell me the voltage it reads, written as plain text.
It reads 240 V
